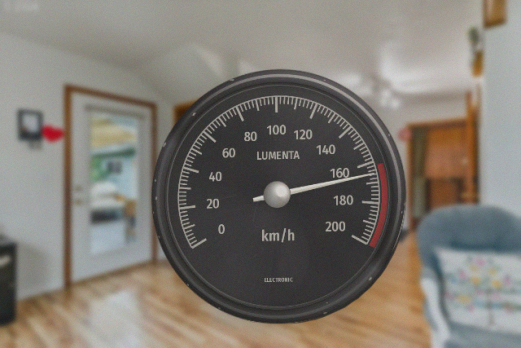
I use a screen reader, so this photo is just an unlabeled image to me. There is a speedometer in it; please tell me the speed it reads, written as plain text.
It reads 166 km/h
